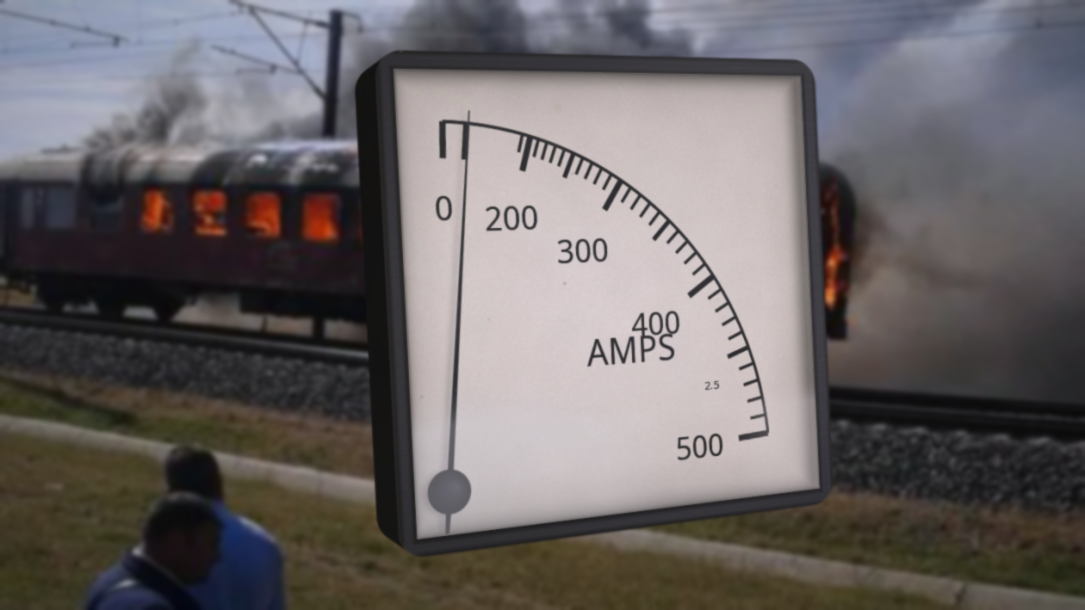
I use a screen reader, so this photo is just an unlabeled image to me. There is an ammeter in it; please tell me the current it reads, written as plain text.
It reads 100 A
